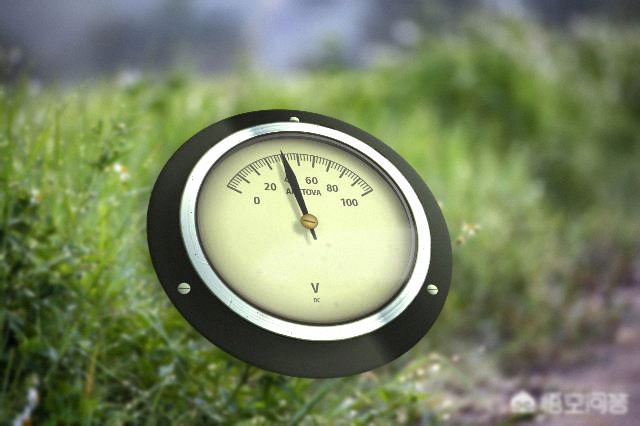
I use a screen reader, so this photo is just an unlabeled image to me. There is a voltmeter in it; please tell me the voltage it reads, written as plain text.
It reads 40 V
